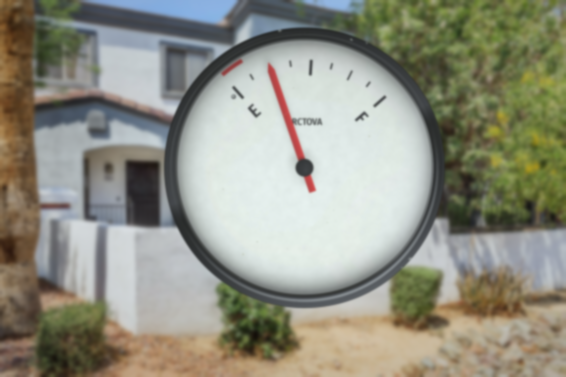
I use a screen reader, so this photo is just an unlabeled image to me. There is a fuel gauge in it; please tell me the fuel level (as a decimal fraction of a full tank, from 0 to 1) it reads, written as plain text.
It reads 0.25
